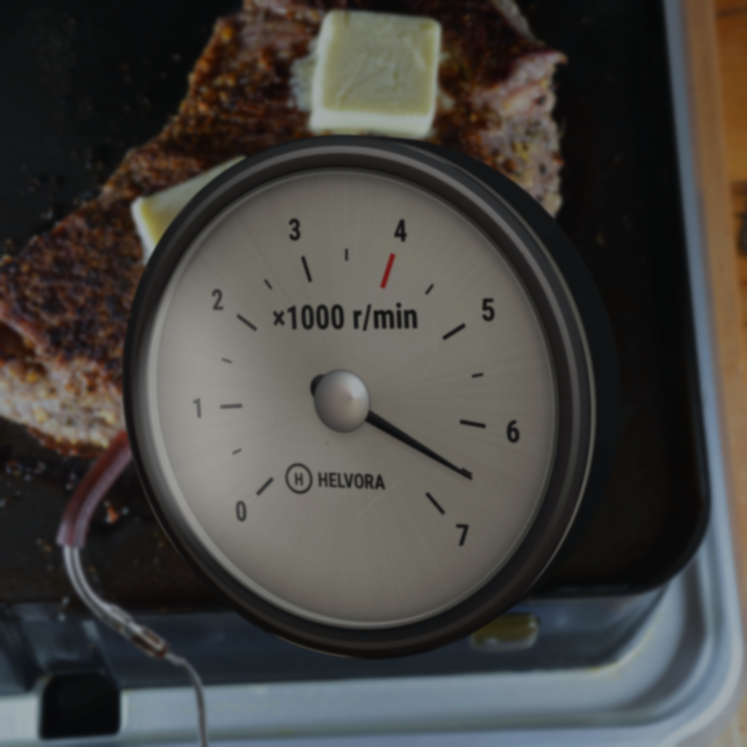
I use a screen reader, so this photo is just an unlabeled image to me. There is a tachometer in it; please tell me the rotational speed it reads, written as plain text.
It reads 6500 rpm
